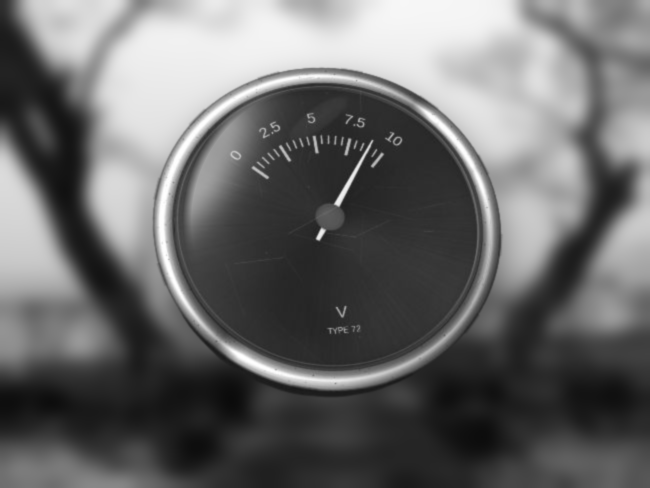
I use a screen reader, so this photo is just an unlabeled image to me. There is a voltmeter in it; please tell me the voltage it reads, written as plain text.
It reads 9 V
